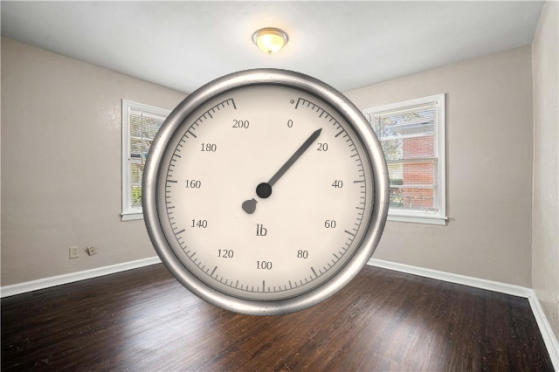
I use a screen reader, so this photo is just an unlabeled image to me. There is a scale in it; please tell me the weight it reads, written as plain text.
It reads 14 lb
